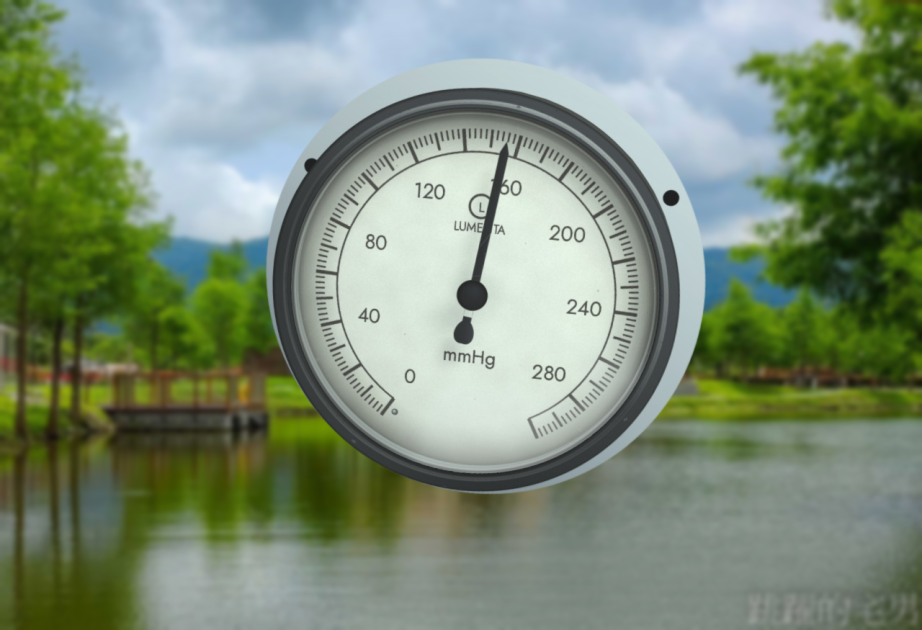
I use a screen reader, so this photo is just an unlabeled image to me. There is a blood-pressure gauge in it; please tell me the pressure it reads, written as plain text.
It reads 156 mmHg
